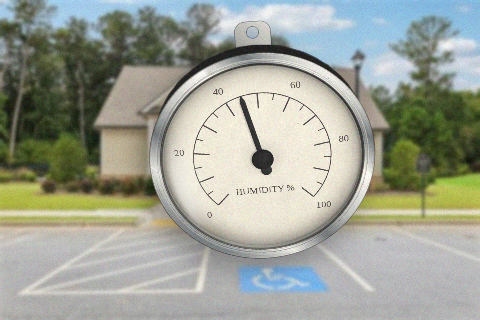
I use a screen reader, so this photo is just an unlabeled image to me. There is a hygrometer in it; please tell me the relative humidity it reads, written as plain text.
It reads 45 %
